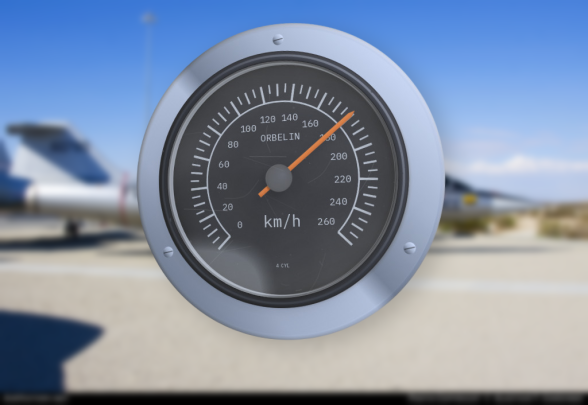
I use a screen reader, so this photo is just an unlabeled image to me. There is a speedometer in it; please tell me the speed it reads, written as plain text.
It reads 180 km/h
